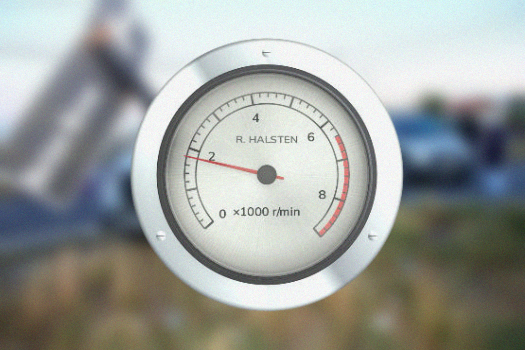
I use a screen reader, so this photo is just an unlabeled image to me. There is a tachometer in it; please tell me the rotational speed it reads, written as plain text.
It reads 1800 rpm
